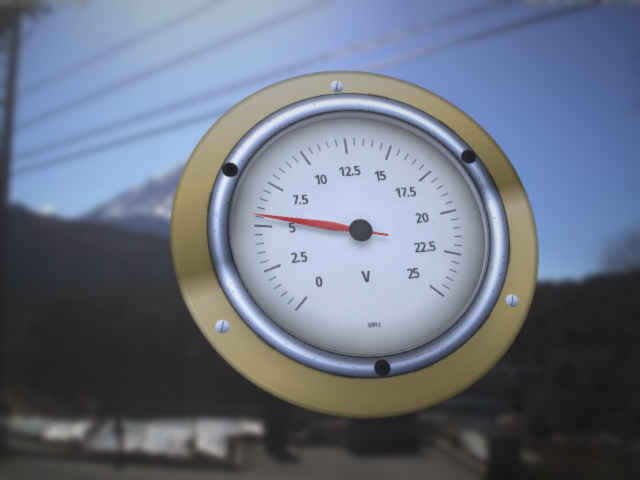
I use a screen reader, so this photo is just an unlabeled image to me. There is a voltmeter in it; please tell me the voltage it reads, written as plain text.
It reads 5.5 V
